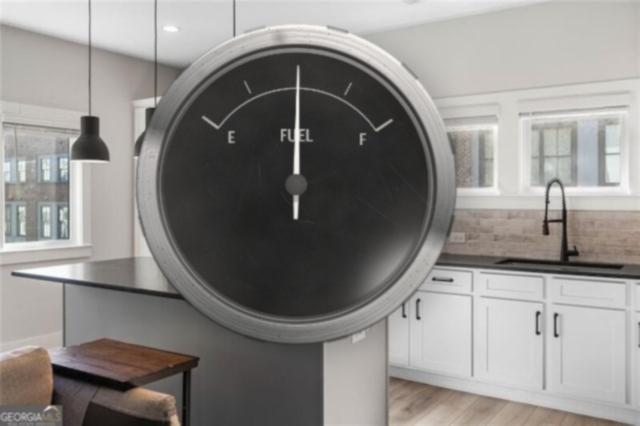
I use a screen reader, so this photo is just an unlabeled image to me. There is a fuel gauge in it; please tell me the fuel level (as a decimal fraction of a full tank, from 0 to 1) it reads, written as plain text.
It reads 0.5
